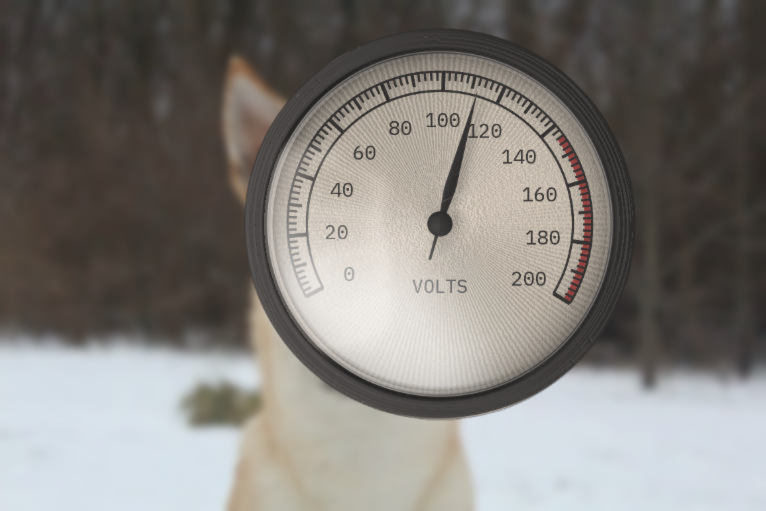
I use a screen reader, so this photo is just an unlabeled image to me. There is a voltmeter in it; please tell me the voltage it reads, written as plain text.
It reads 112 V
